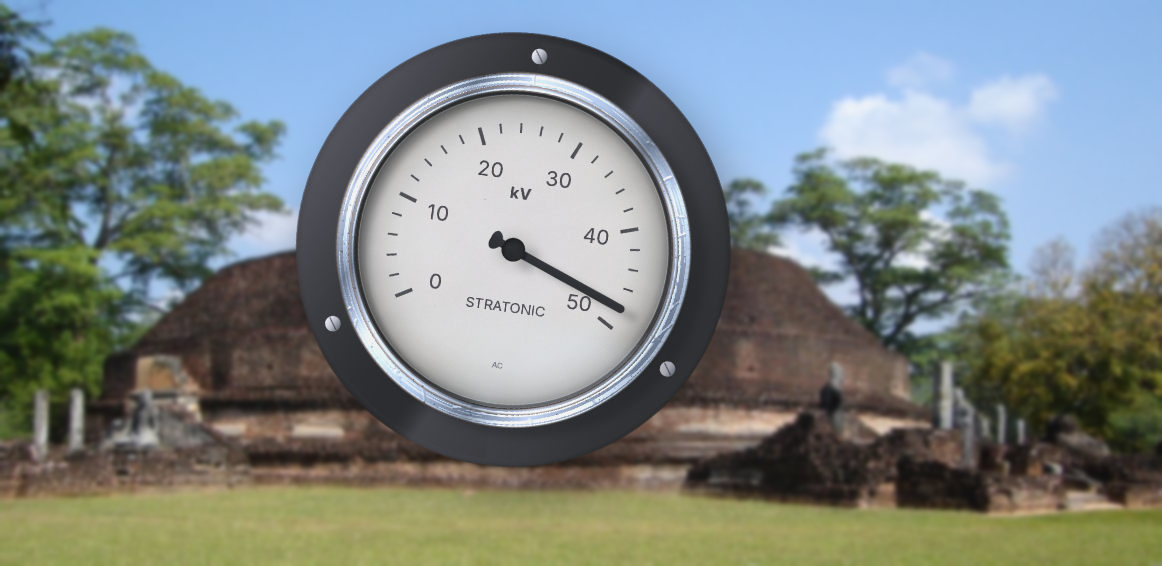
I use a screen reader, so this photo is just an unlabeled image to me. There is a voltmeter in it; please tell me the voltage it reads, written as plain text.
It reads 48 kV
